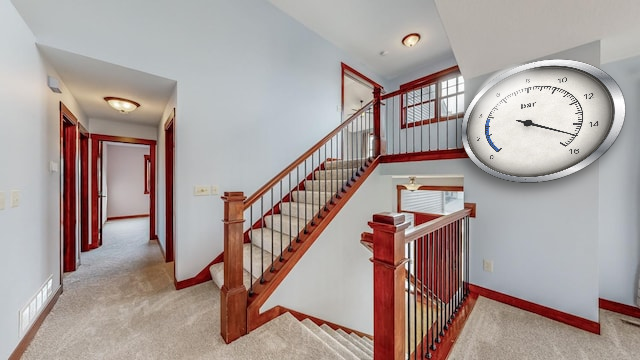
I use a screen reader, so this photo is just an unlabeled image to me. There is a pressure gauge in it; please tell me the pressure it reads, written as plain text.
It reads 15 bar
